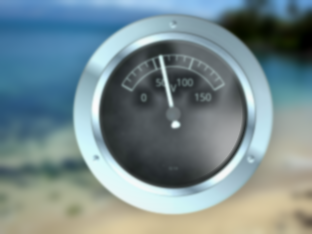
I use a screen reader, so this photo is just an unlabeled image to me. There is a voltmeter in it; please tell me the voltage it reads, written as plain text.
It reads 60 V
